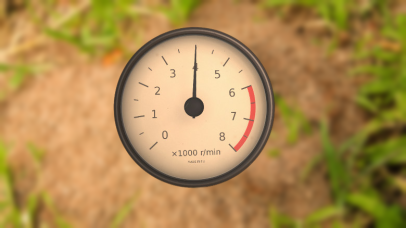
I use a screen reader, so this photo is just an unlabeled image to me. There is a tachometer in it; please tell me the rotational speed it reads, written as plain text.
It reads 4000 rpm
